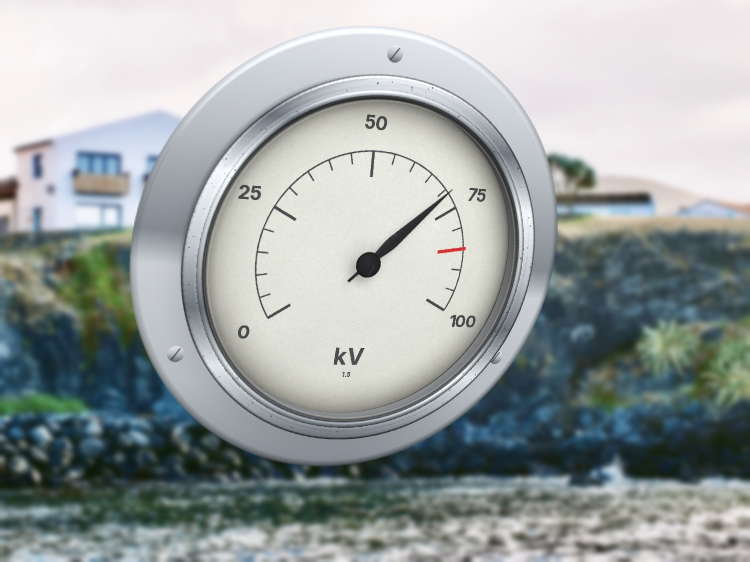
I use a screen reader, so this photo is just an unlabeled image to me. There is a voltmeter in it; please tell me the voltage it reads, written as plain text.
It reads 70 kV
